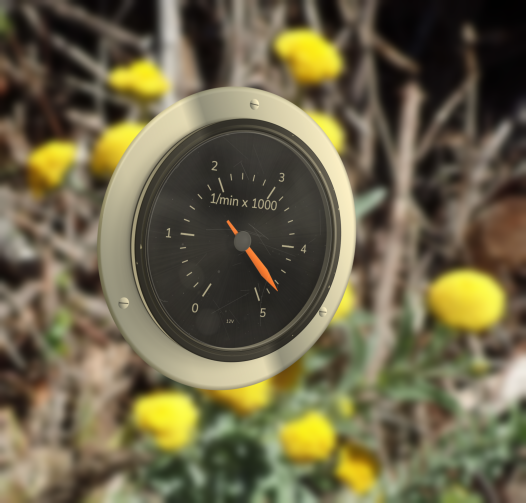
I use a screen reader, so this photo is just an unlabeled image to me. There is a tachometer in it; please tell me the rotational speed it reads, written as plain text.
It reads 4700 rpm
